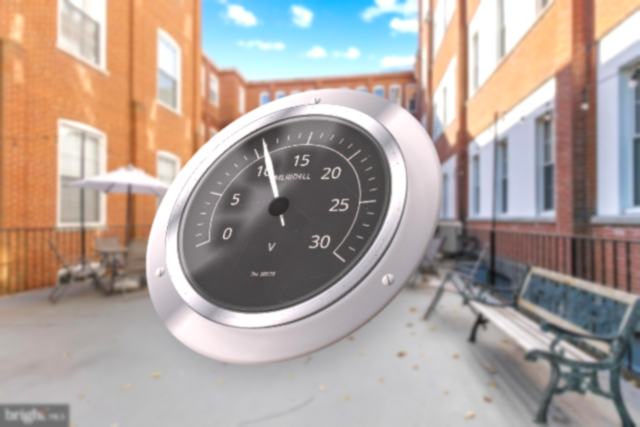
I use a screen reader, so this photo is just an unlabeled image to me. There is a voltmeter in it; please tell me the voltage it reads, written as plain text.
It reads 11 V
